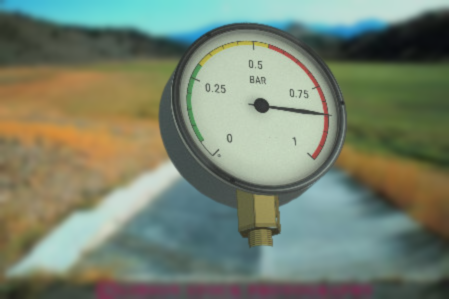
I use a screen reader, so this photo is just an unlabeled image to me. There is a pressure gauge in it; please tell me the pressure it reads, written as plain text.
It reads 0.85 bar
